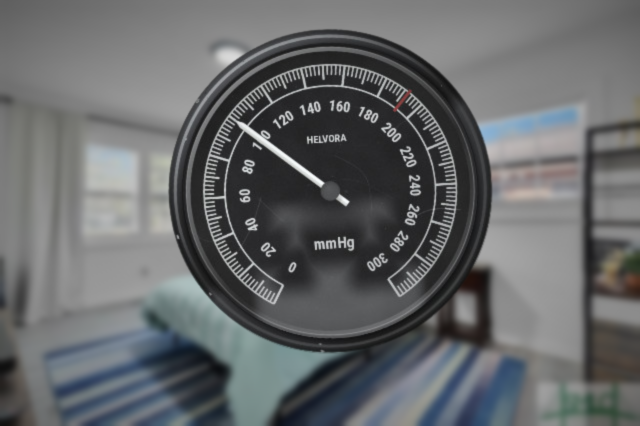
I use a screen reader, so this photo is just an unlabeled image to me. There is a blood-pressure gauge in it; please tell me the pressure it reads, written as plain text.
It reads 100 mmHg
